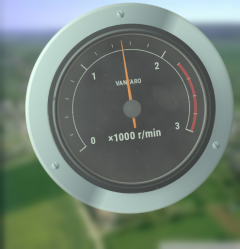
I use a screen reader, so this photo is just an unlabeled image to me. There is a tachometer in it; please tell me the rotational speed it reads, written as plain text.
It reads 1500 rpm
